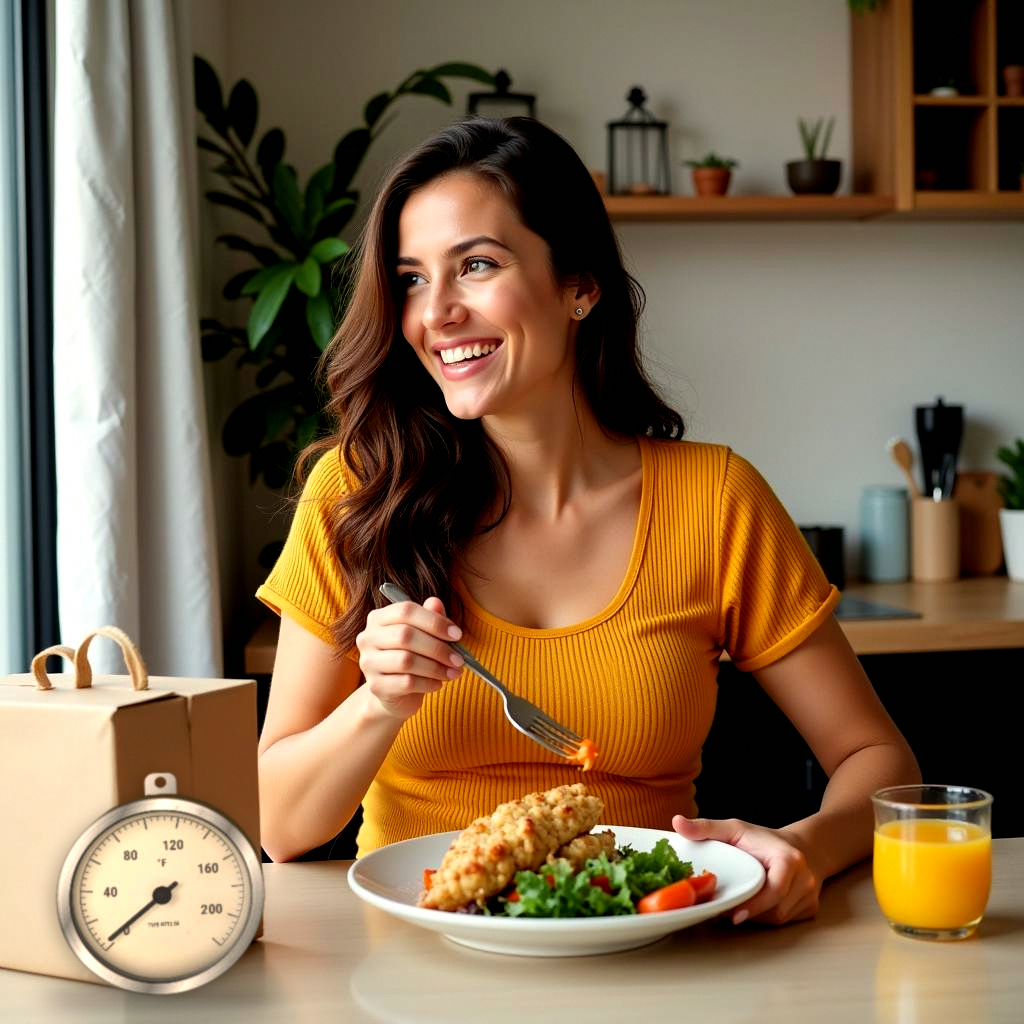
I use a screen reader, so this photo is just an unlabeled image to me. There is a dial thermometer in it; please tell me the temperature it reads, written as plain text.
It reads 4 °F
